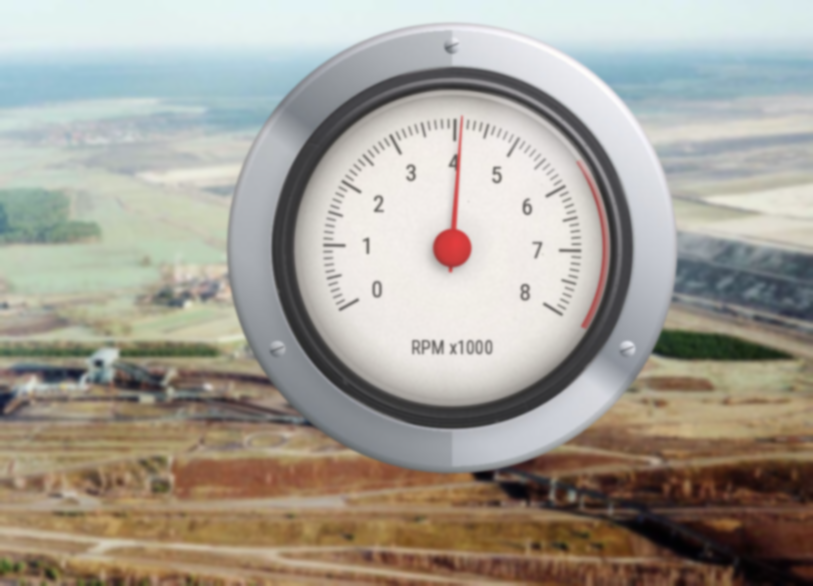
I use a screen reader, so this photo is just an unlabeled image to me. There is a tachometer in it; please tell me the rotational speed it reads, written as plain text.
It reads 4100 rpm
